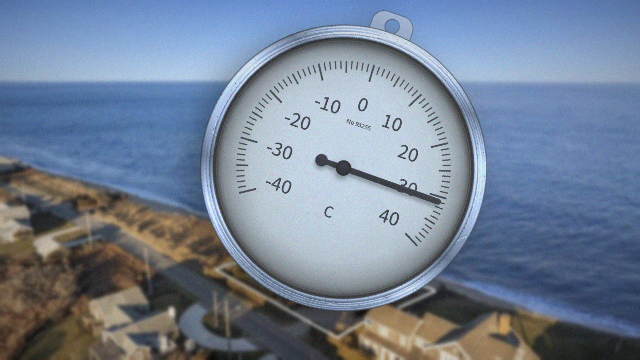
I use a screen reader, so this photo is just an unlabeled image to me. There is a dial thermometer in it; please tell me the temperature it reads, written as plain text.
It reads 31 °C
